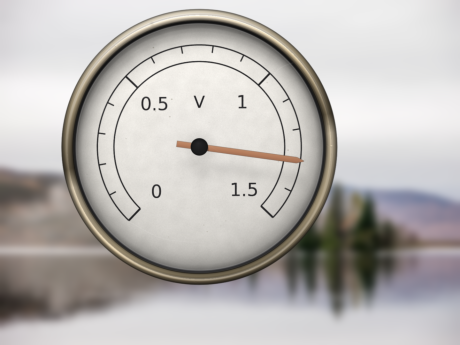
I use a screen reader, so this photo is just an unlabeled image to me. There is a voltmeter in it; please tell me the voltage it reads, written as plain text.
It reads 1.3 V
